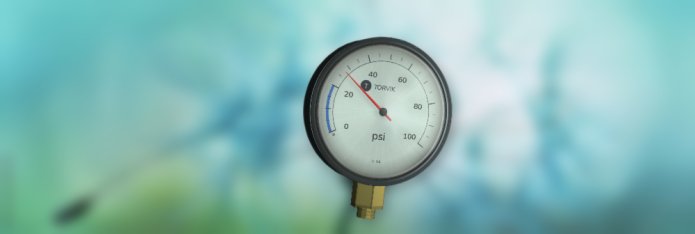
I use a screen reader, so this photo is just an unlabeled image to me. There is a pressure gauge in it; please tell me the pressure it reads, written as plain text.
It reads 27.5 psi
